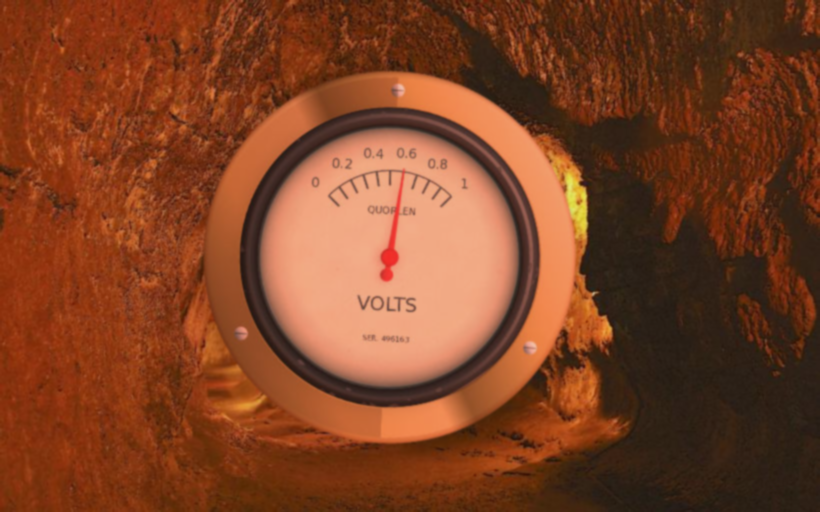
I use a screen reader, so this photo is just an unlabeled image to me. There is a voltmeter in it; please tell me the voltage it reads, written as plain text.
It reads 0.6 V
